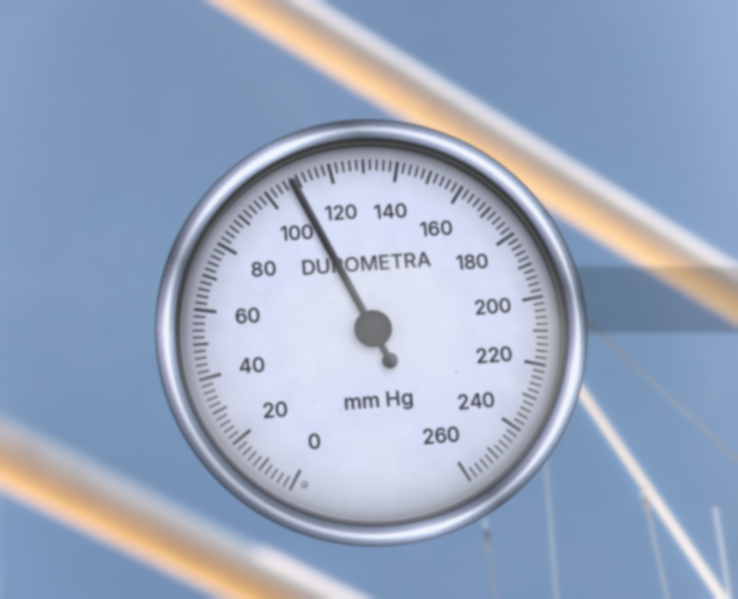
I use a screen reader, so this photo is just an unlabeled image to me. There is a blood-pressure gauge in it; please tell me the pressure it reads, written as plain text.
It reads 108 mmHg
